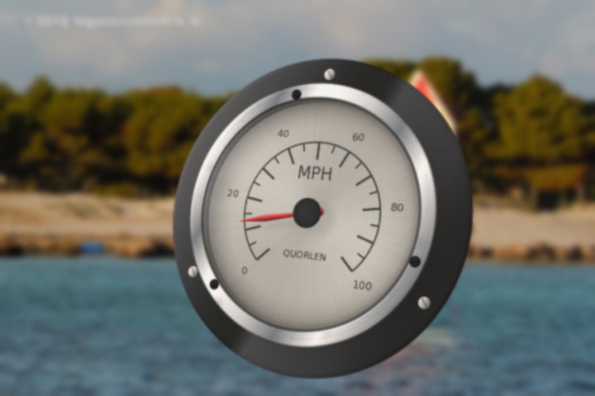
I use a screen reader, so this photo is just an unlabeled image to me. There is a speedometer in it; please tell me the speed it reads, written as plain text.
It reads 12.5 mph
